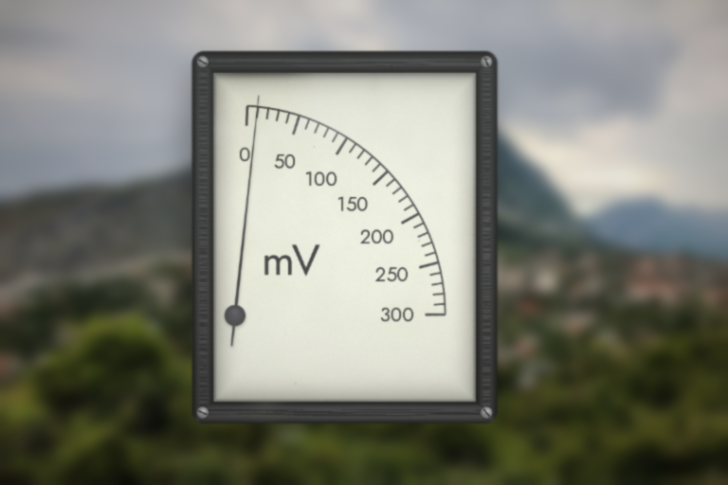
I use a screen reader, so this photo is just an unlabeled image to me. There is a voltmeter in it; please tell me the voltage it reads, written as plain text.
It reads 10 mV
